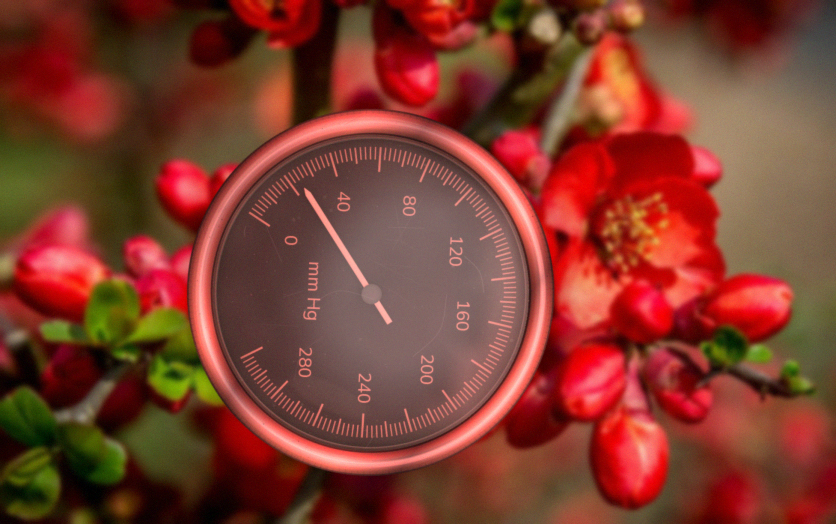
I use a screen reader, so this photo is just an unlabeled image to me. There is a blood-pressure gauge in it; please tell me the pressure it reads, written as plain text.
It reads 24 mmHg
